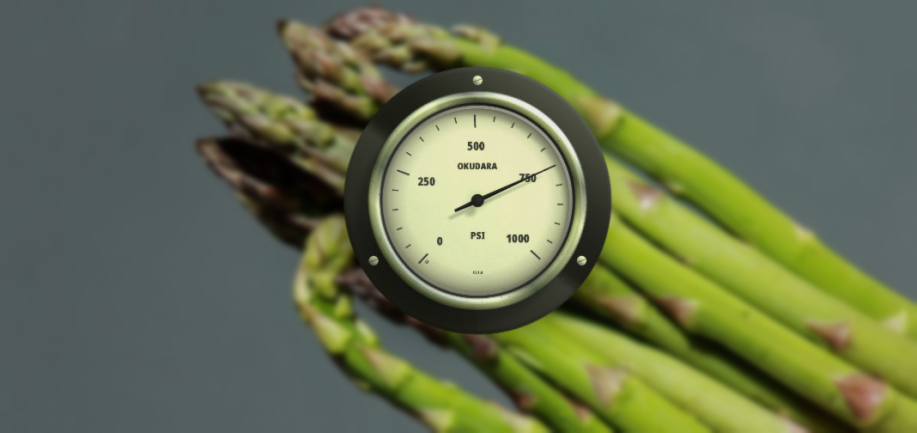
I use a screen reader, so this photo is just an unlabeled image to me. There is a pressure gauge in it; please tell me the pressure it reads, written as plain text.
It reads 750 psi
